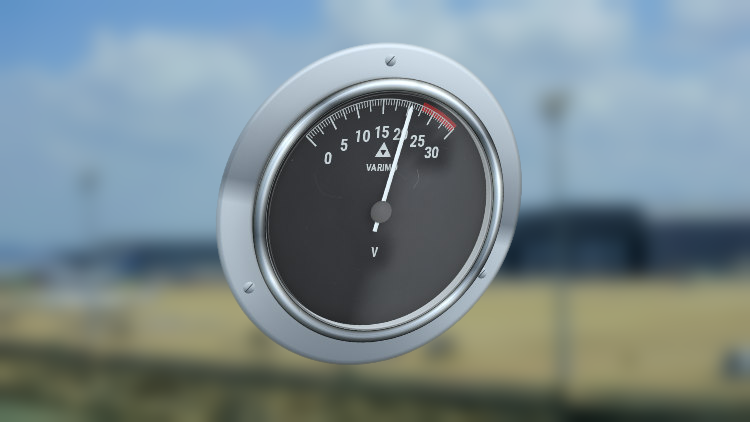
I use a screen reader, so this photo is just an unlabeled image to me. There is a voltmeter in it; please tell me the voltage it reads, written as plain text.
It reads 20 V
